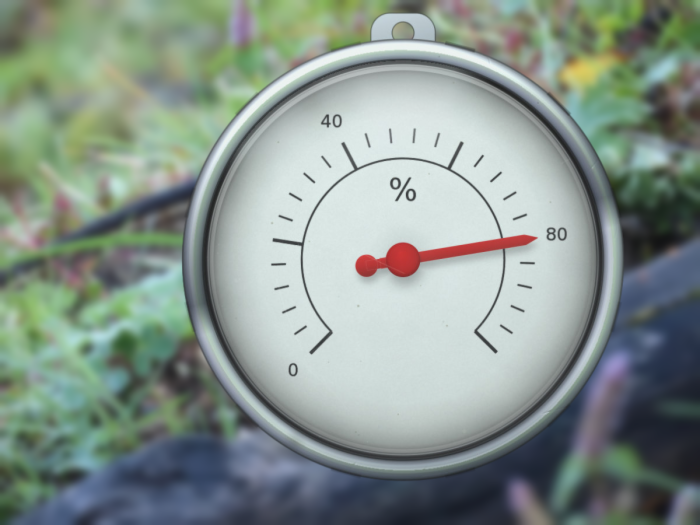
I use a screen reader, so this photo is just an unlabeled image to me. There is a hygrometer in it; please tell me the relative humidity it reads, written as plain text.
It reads 80 %
